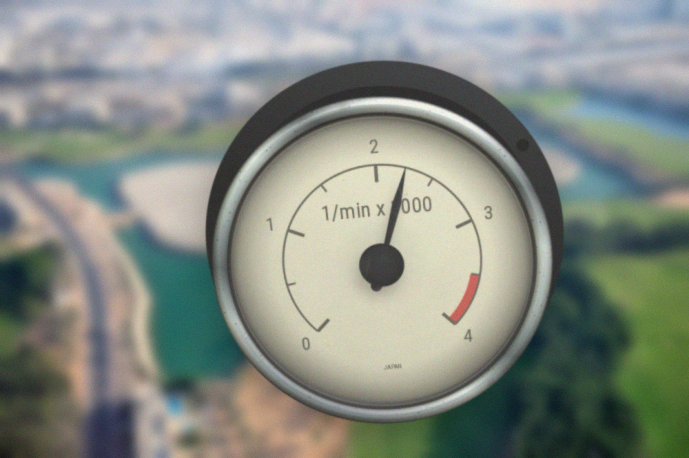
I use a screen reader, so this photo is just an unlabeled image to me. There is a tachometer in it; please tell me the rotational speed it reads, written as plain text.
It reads 2250 rpm
